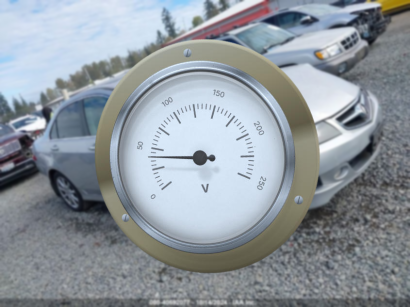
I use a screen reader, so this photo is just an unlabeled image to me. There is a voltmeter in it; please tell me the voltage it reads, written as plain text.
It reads 40 V
